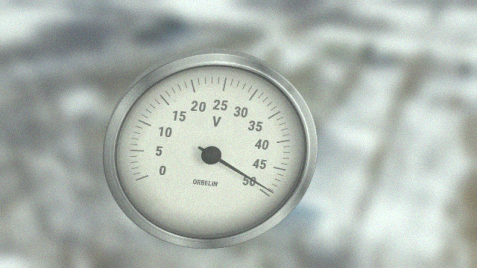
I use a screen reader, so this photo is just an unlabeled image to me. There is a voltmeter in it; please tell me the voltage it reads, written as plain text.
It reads 49 V
